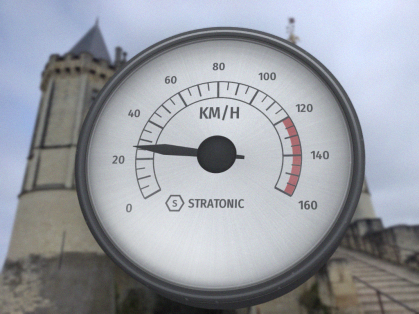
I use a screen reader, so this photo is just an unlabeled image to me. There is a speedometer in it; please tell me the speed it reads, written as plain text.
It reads 25 km/h
